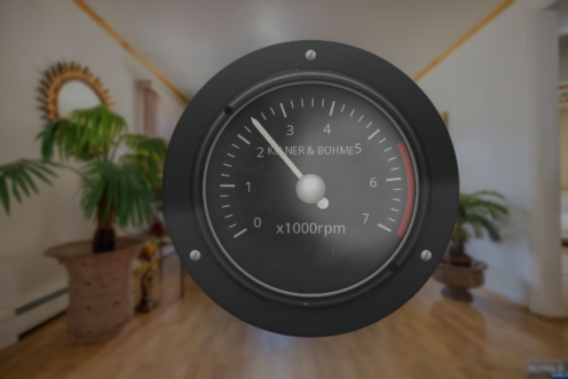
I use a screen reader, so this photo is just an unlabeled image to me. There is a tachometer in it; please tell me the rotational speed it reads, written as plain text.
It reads 2400 rpm
